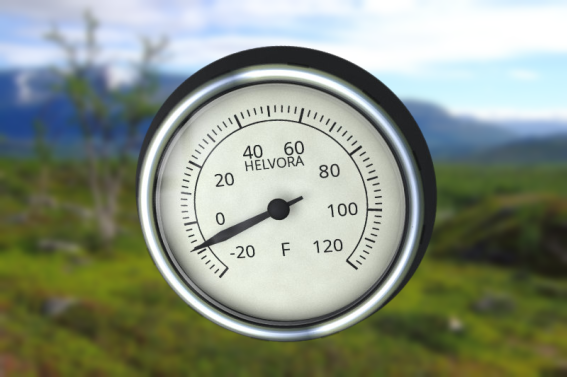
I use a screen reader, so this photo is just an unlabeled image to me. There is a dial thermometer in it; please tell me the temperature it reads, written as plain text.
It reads -8 °F
